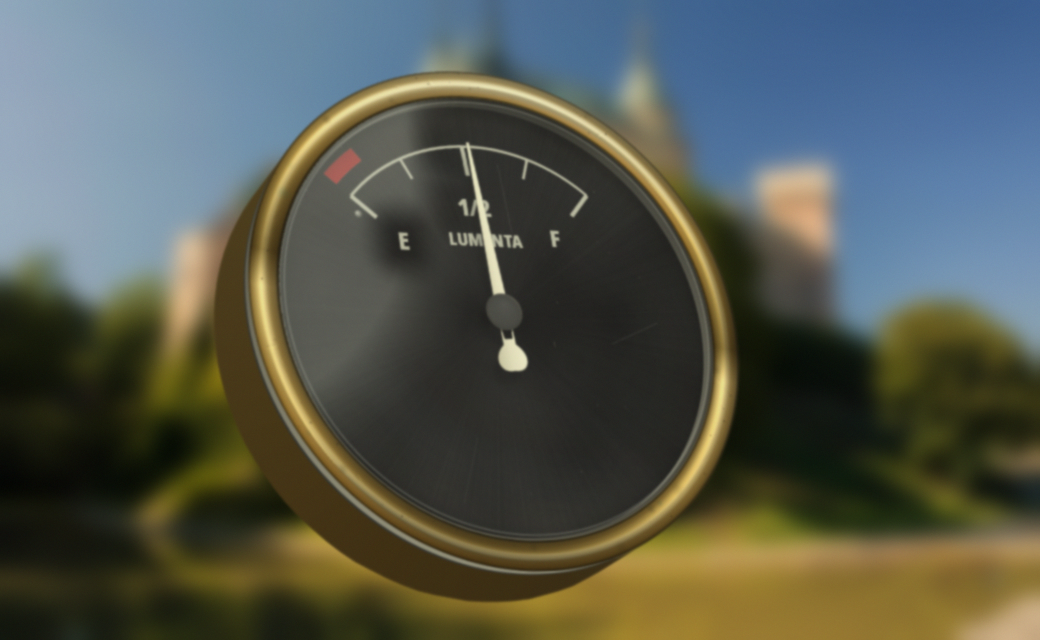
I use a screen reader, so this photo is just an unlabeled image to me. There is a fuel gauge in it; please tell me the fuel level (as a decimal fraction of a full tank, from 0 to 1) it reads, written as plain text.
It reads 0.5
